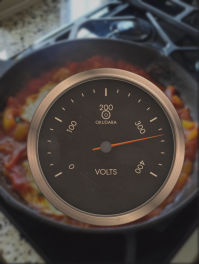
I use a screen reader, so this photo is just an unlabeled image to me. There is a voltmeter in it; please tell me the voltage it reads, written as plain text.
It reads 330 V
